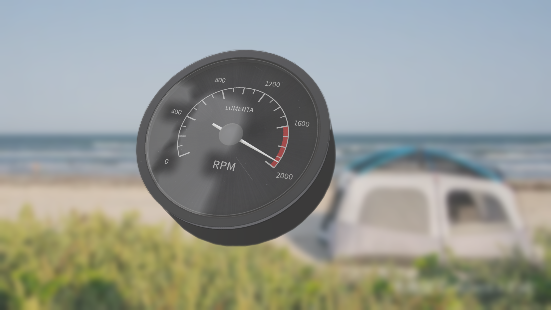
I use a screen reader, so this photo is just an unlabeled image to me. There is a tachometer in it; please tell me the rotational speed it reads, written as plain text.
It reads 1950 rpm
